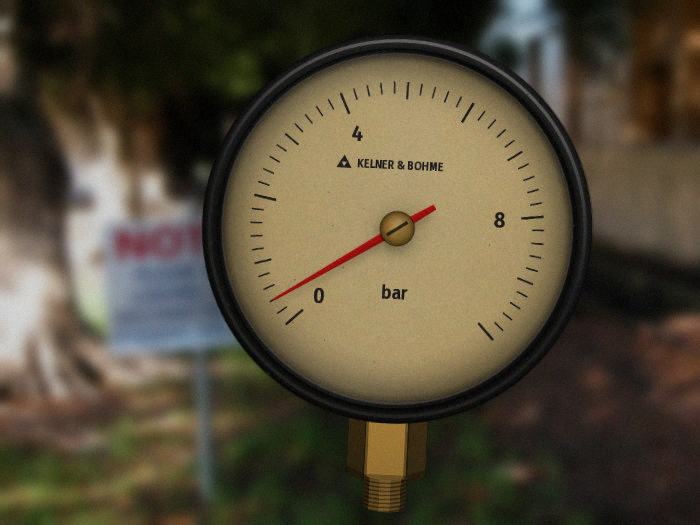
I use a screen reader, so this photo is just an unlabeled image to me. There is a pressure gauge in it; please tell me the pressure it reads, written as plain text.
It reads 0.4 bar
